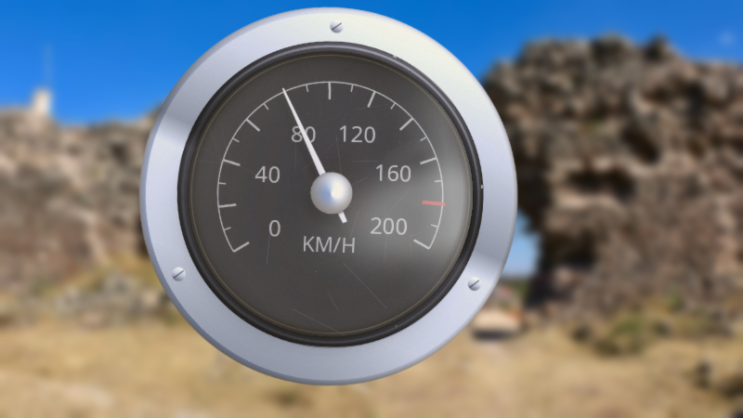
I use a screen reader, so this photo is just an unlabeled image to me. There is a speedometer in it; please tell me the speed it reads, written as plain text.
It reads 80 km/h
